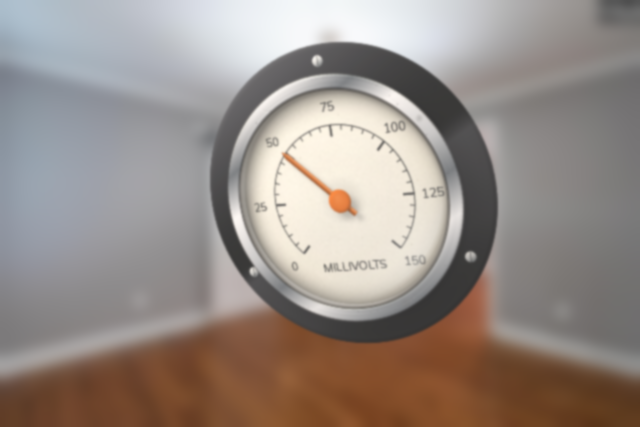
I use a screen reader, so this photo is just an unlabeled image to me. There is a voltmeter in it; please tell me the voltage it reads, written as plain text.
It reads 50 mV
